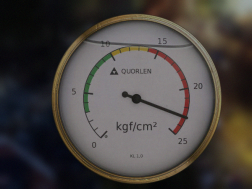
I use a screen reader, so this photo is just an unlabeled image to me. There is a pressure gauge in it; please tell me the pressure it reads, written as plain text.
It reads 23 kg/cm²
